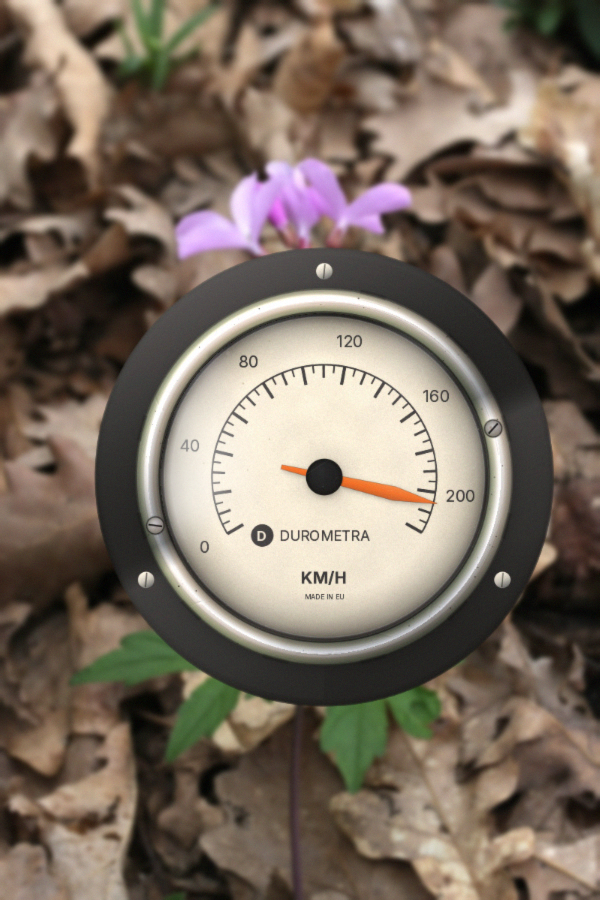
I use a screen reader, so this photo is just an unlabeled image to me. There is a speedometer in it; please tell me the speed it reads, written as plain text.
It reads 205 km/h
